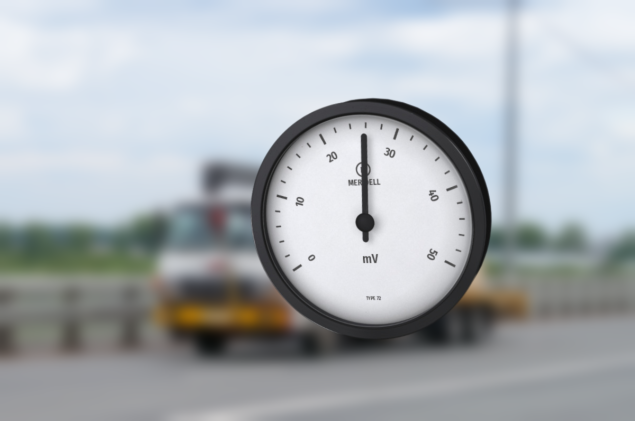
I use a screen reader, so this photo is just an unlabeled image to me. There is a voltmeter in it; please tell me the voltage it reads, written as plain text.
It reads 26 mV
